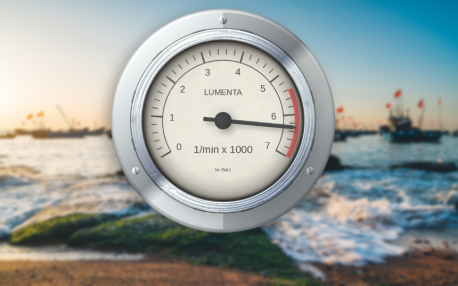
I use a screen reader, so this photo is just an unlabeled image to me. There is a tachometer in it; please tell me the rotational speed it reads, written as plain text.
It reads 6300 rpm
